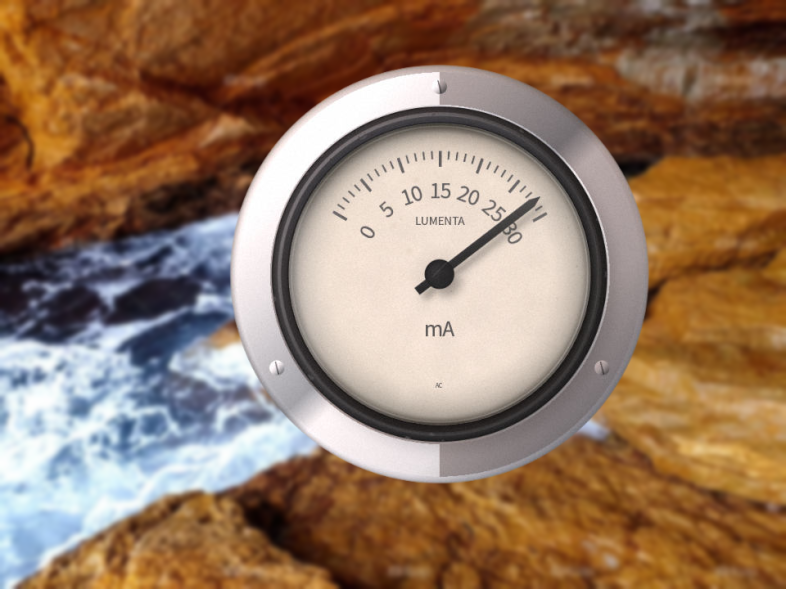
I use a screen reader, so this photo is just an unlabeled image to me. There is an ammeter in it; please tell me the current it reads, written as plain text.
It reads 28 mA
